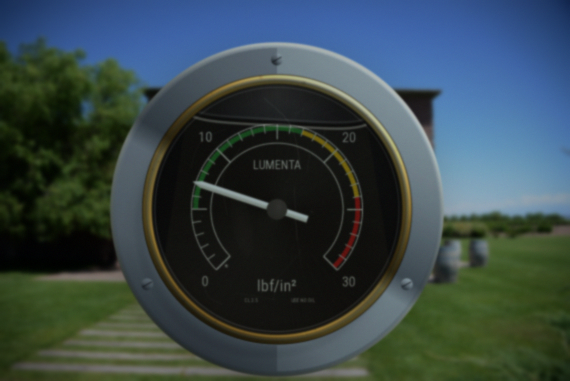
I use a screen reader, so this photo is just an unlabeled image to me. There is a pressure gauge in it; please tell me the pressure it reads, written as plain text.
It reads 7 psi
